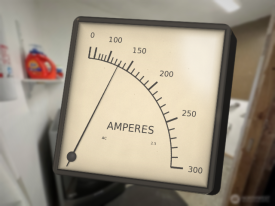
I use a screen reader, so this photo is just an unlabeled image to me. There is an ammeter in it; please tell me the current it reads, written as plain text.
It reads 130 A
